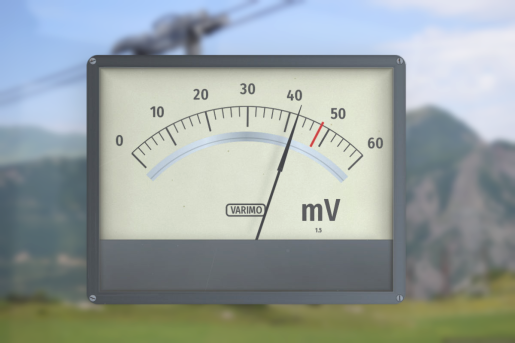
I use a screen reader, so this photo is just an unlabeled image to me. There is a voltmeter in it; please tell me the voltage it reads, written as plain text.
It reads 42 mV
